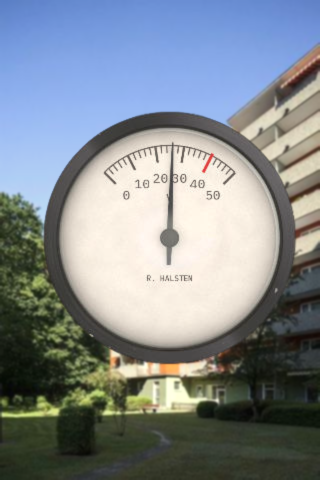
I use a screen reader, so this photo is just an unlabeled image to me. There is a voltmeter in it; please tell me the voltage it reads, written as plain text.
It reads 26 V
